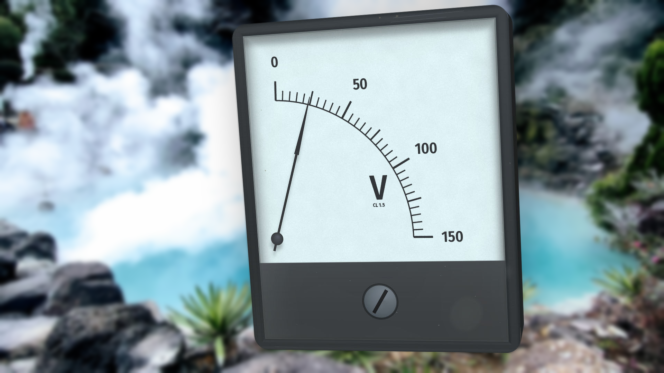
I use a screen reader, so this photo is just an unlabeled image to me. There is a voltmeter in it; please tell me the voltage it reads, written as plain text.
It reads 25 V
